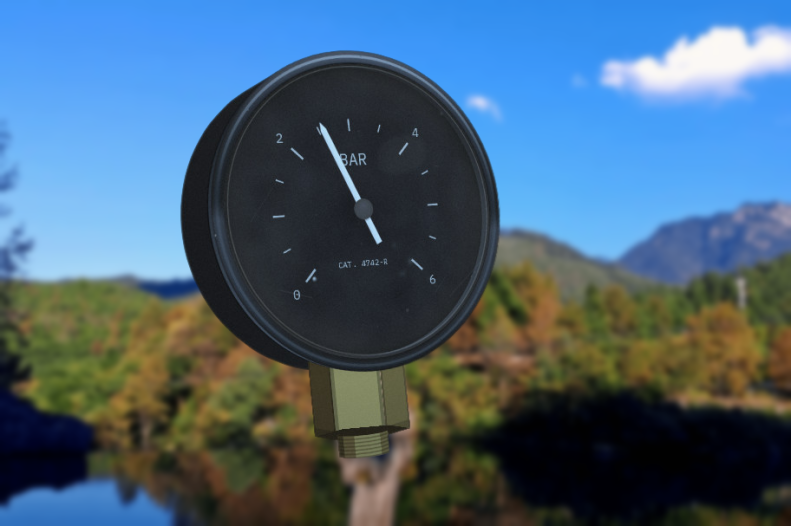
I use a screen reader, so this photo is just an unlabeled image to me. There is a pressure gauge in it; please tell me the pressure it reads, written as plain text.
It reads 2.5 bar
